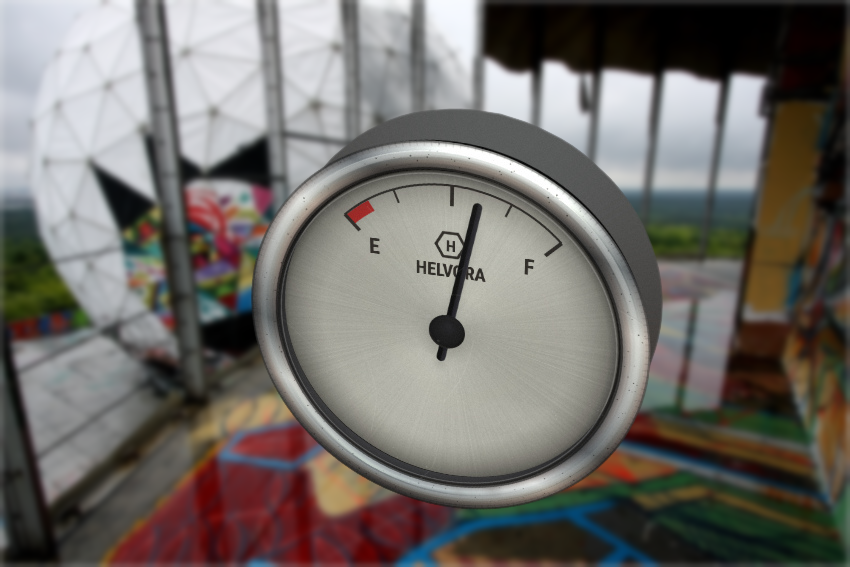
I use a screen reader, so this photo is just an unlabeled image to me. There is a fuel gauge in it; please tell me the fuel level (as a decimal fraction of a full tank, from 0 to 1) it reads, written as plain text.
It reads 0.625
